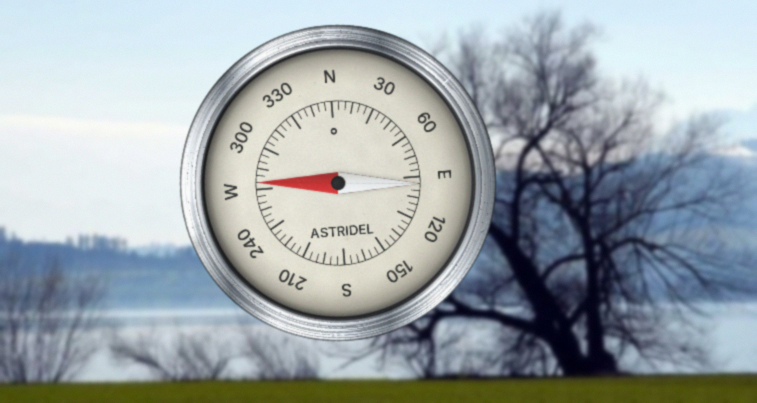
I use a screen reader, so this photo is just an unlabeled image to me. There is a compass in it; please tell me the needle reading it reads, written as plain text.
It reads 275 °
